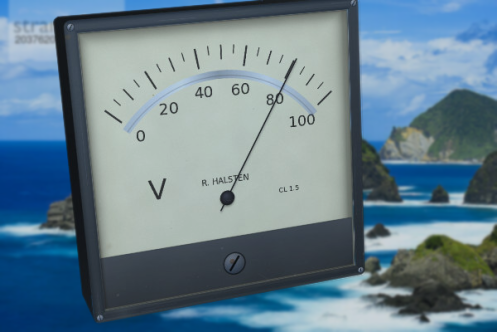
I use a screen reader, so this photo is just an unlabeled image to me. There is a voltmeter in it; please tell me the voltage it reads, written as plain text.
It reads 80 V
